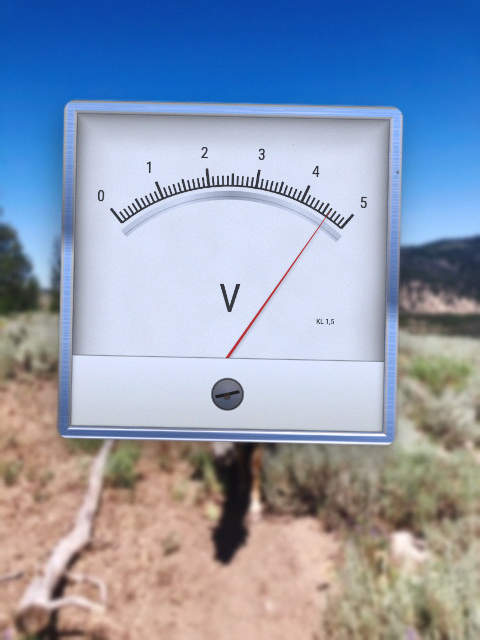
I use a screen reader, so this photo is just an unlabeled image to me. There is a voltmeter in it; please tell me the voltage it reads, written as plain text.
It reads 4.6 V
